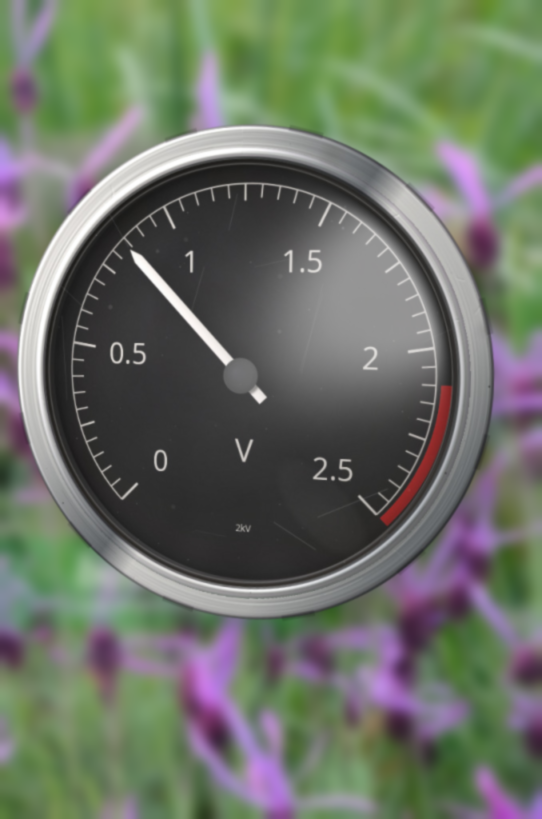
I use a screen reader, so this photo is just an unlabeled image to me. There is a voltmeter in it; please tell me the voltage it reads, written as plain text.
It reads 0.85 V
